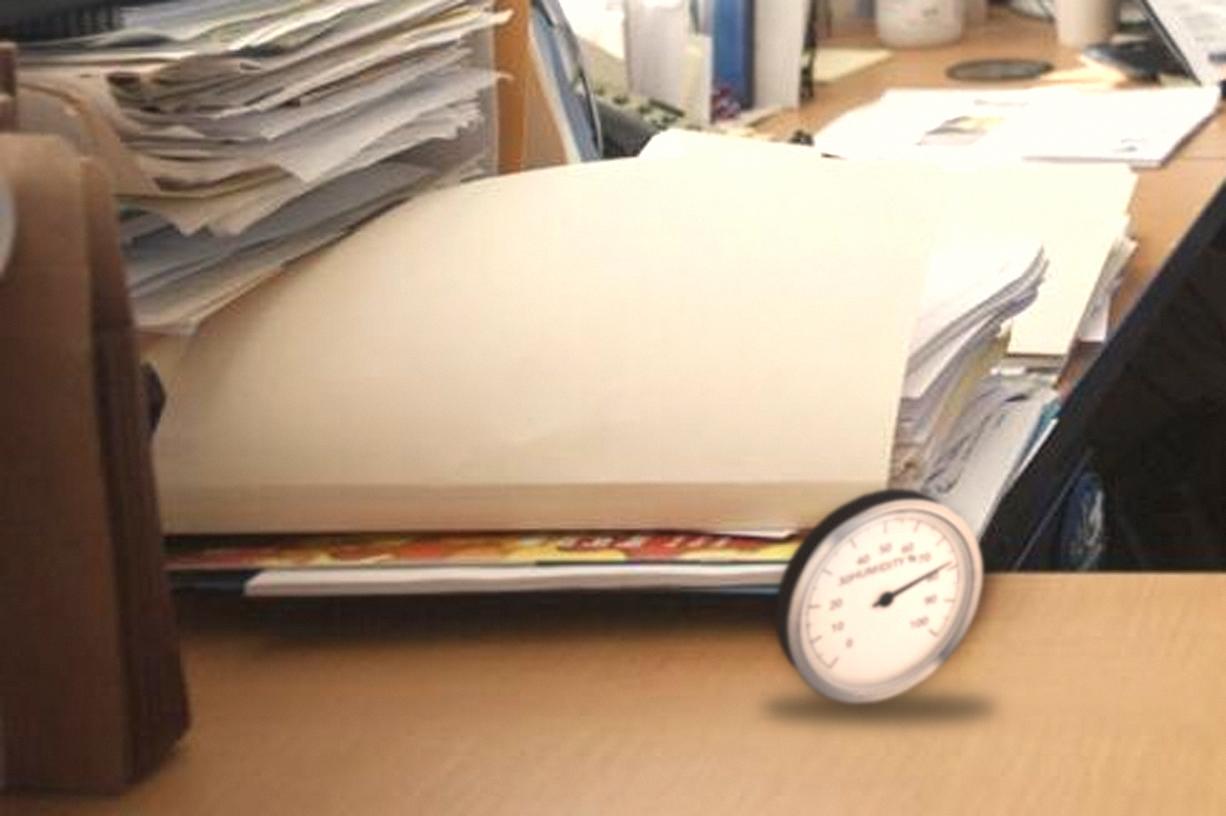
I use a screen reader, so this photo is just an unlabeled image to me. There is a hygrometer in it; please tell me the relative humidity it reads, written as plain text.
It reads 77.5 %
